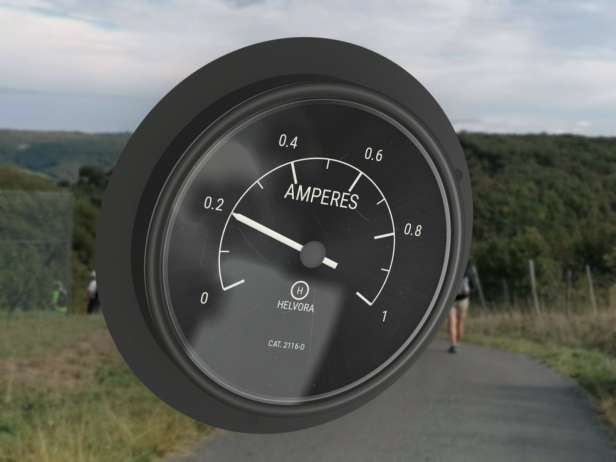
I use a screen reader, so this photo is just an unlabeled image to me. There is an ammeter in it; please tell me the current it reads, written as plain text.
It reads 0.2 A
